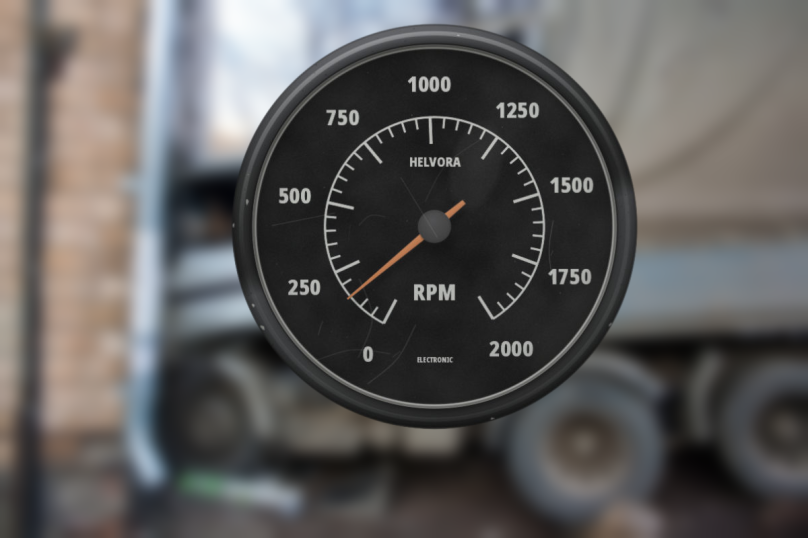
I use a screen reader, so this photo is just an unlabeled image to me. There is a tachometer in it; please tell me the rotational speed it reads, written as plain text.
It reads 150 rpm
